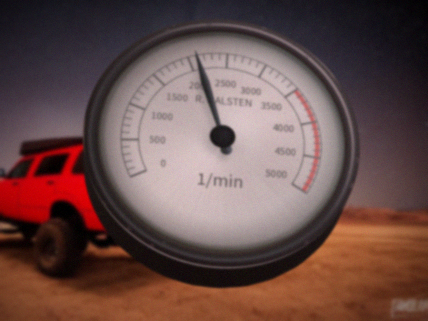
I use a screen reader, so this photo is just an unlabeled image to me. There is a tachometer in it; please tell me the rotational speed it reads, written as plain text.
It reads 2100 rpm
